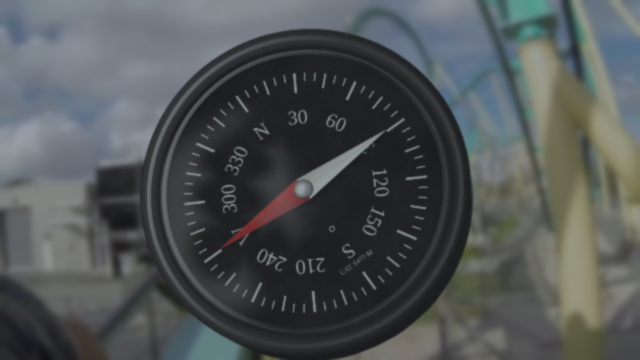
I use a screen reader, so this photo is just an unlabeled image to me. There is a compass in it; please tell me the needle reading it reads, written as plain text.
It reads 270 °
